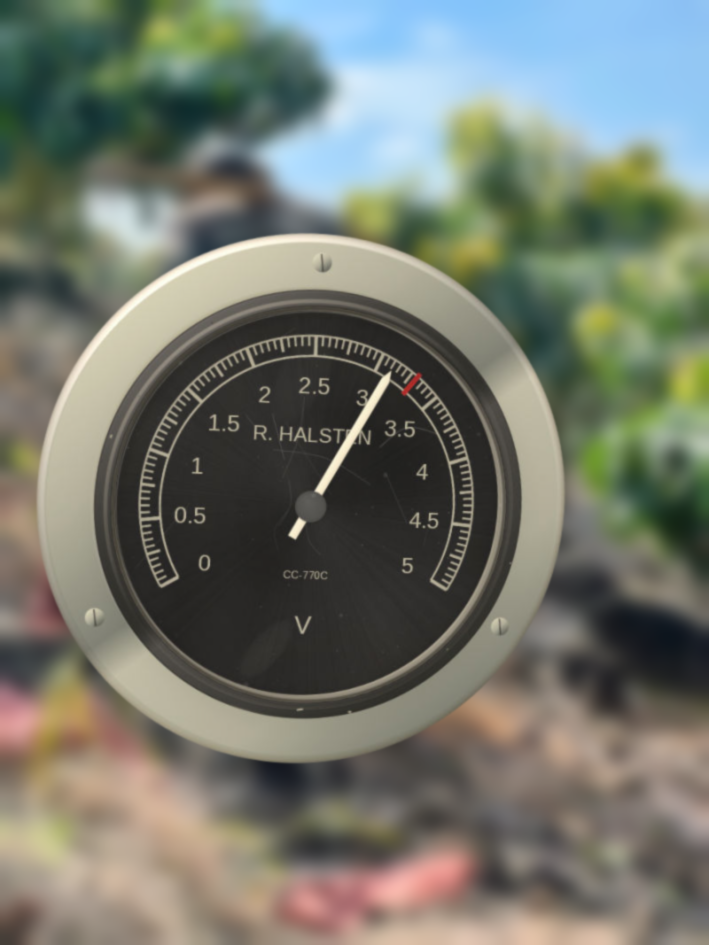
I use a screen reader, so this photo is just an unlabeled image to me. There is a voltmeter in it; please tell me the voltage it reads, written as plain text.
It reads 3.1 V
